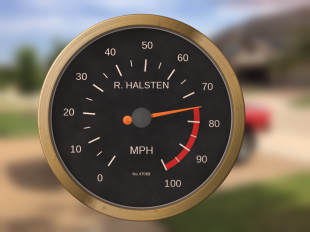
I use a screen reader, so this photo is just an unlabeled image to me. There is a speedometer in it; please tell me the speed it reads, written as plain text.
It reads 75 mph
